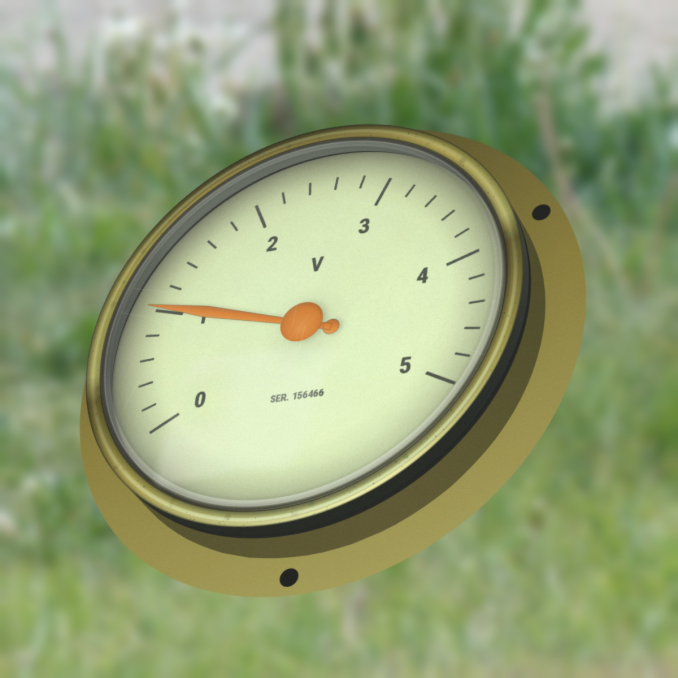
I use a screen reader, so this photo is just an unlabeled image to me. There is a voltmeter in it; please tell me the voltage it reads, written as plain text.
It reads 1 V
